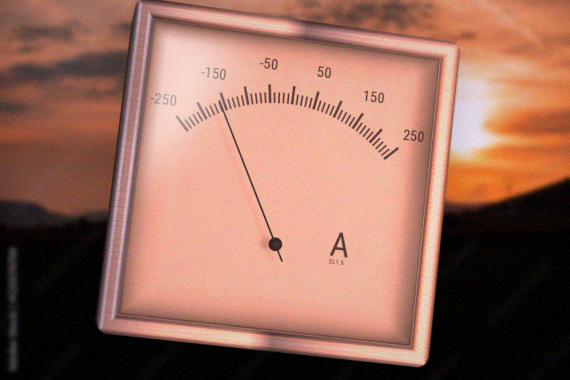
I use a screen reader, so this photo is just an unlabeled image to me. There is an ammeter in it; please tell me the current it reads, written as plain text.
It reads -160 A
